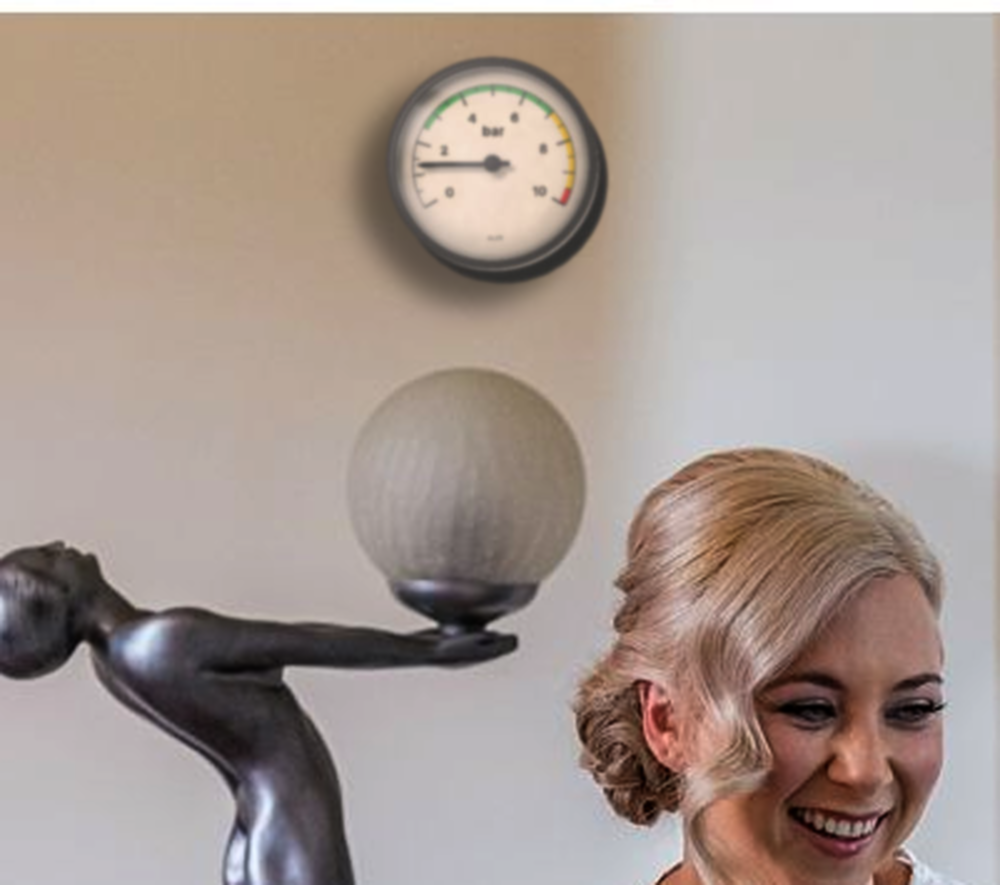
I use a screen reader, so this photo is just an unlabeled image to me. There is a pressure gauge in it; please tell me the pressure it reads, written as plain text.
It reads 1.25 bar
